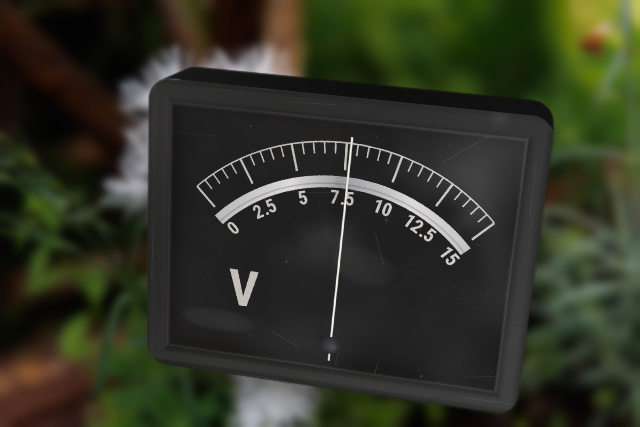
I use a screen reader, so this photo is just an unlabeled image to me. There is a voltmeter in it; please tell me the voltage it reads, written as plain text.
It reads 7.75 V
